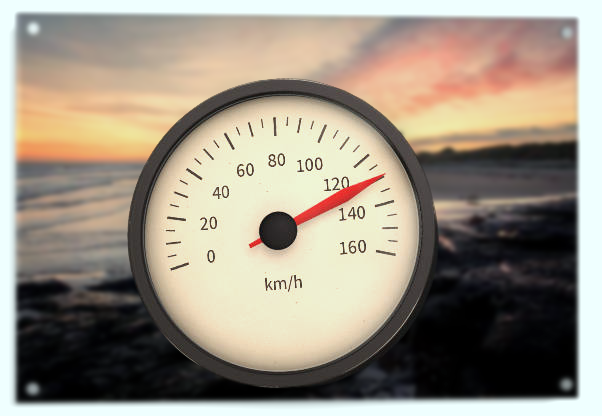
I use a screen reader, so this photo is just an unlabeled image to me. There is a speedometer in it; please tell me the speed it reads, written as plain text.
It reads 130 km/h
